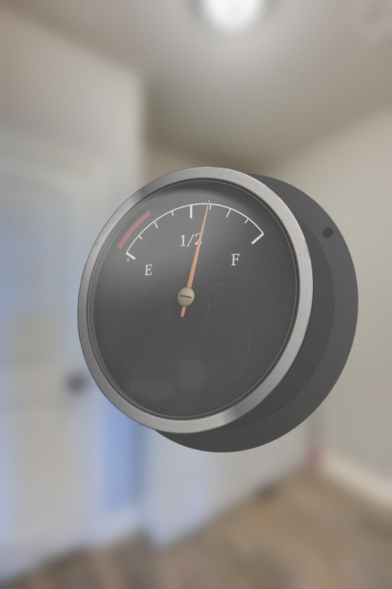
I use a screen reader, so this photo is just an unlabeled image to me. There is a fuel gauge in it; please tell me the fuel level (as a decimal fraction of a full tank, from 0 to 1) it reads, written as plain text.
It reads 0.625
